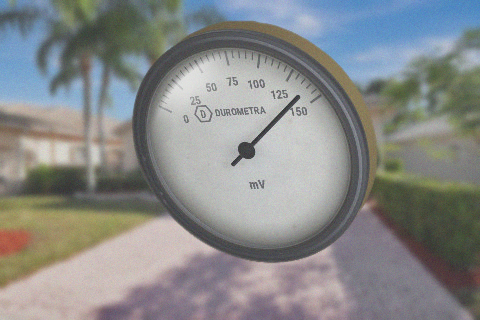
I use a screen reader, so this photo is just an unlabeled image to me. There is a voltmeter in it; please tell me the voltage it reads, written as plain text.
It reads 140 mV
